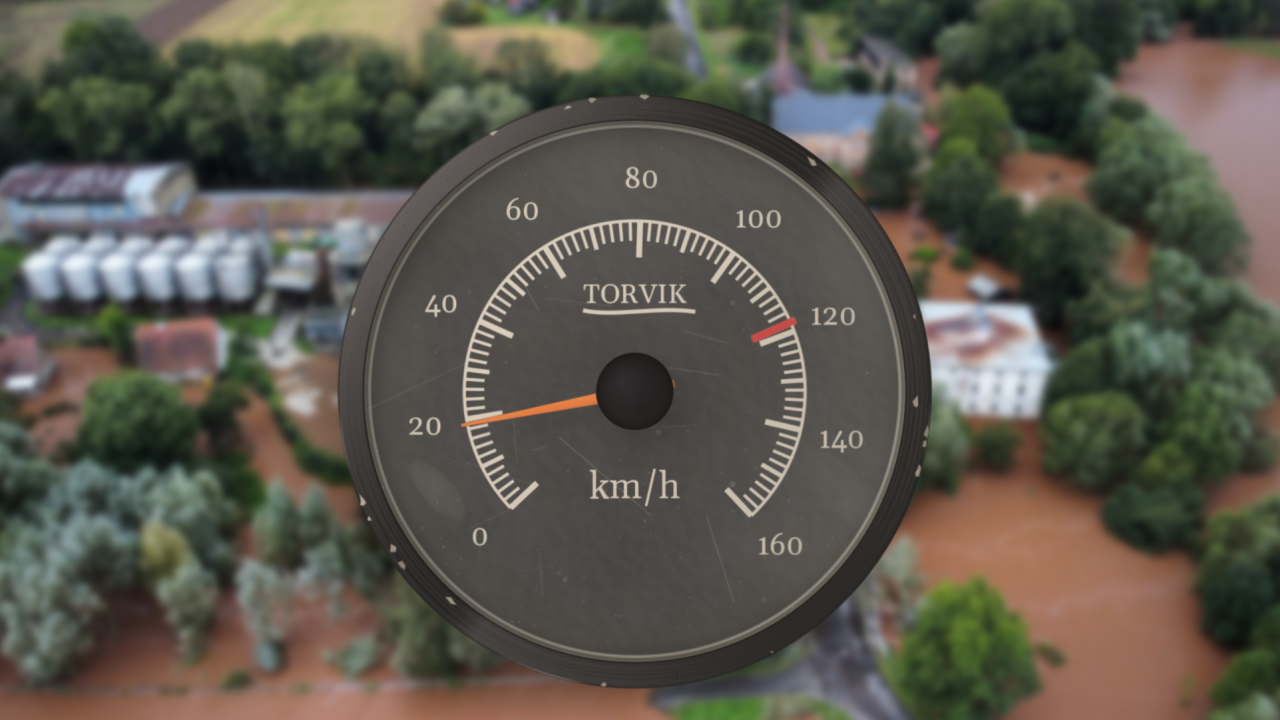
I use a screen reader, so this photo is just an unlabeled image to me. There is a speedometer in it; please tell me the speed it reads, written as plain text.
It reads 19 km/h
